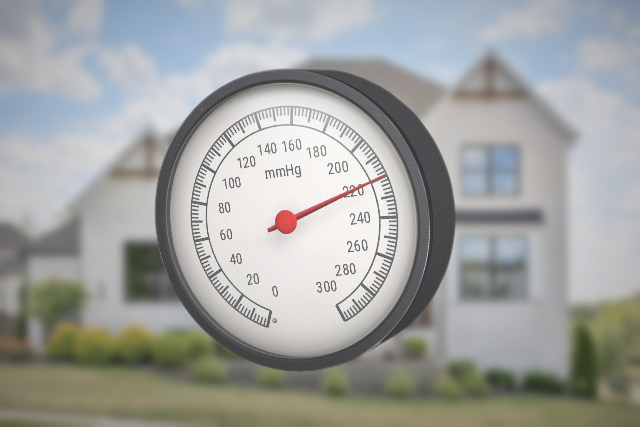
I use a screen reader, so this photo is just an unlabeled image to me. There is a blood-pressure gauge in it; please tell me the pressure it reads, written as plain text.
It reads 220 mmHg
